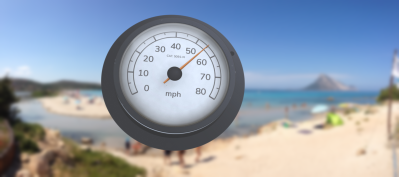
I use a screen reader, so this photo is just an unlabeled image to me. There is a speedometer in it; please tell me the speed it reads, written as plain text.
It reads 55 mph
